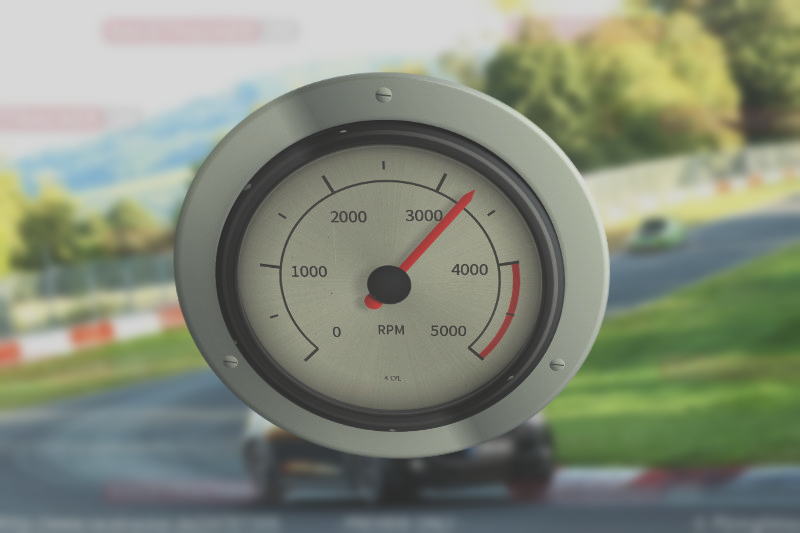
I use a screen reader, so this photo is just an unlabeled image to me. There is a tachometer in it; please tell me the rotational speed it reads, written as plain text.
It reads 3250 rpm
